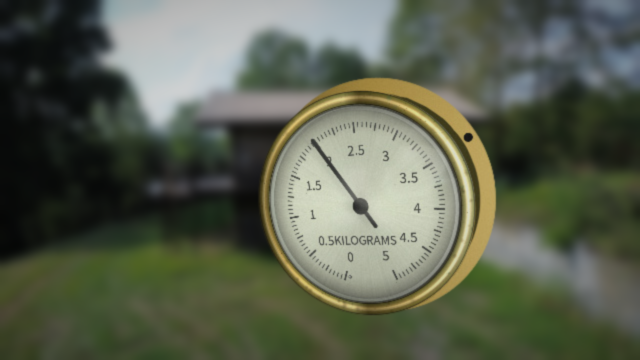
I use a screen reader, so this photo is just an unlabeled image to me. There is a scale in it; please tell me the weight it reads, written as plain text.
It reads 2 kg
